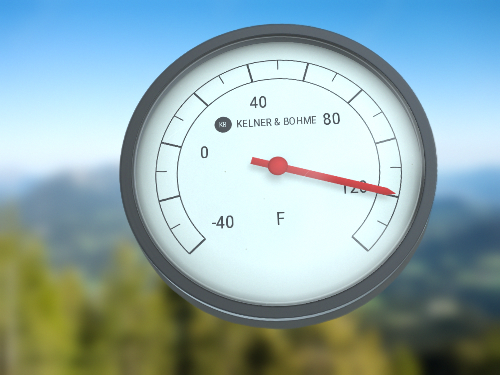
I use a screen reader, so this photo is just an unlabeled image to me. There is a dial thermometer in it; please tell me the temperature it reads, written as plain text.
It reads 120 °F
